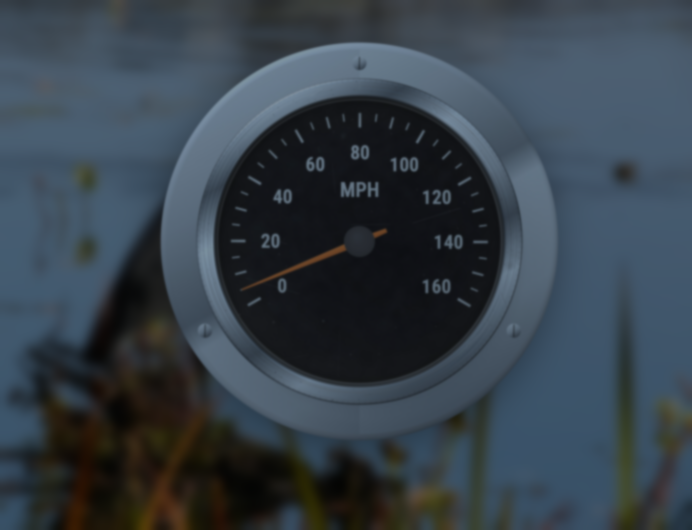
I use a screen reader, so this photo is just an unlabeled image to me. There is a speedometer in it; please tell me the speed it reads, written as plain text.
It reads 5 mph
